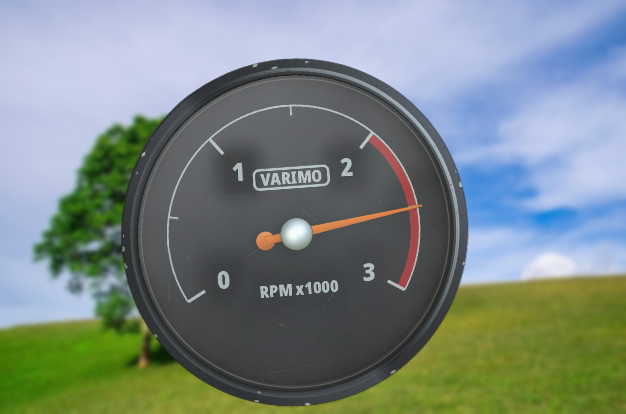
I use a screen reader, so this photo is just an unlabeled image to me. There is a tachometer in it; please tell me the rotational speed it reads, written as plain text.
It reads 2500 rpm
